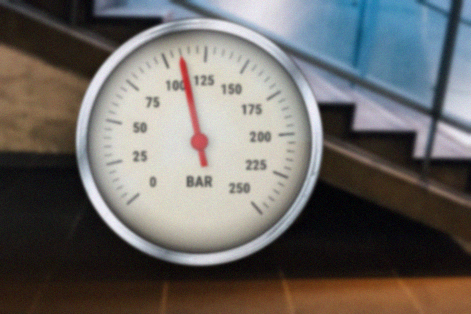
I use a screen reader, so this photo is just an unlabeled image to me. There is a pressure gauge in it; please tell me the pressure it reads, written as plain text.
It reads 110 bar
